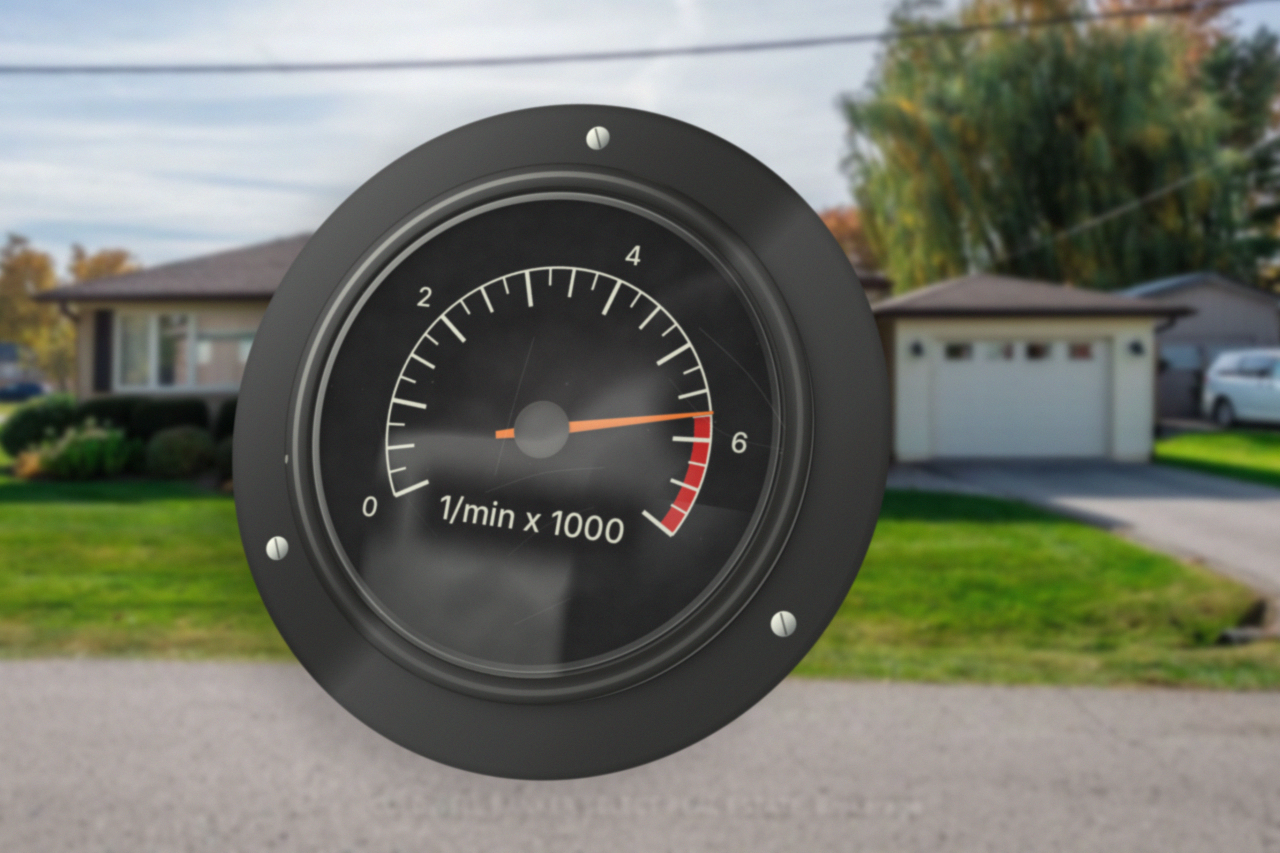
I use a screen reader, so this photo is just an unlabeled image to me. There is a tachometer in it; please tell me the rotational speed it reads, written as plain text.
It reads 5750 rpm
